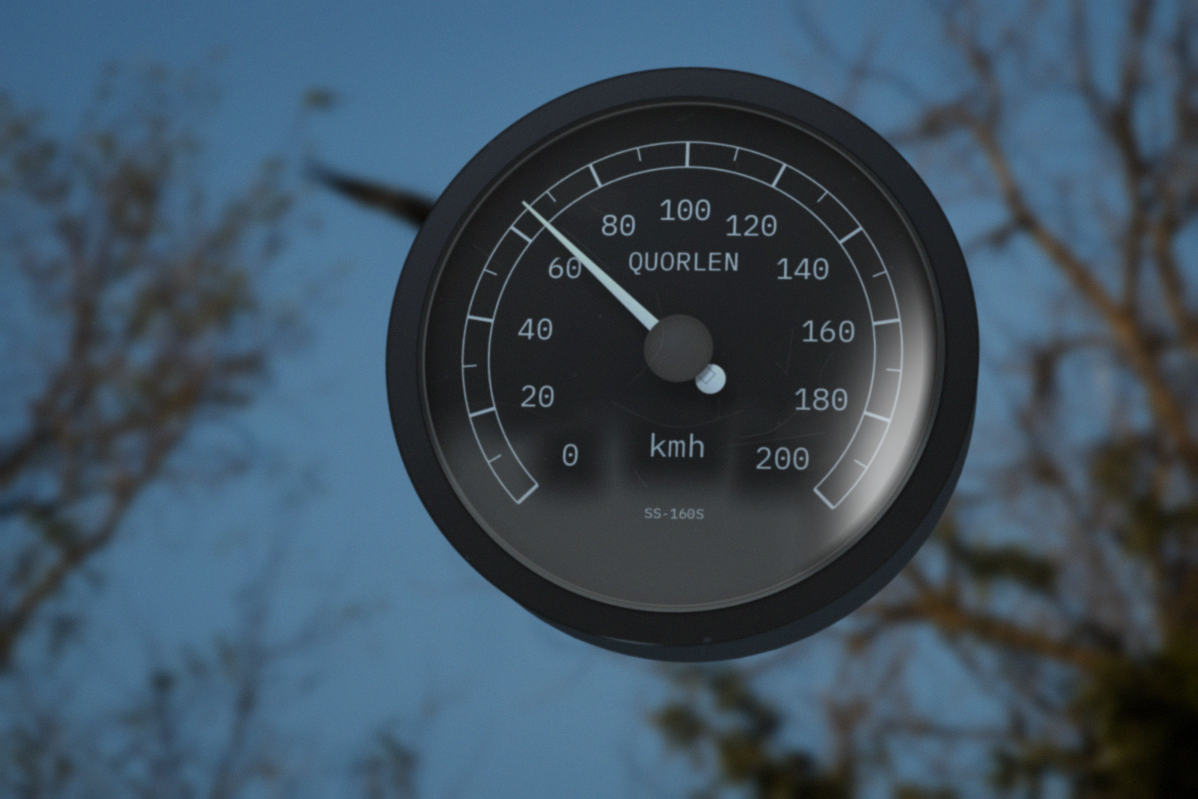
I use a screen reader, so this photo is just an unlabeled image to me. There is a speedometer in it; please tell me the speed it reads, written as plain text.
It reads 65 km/h
